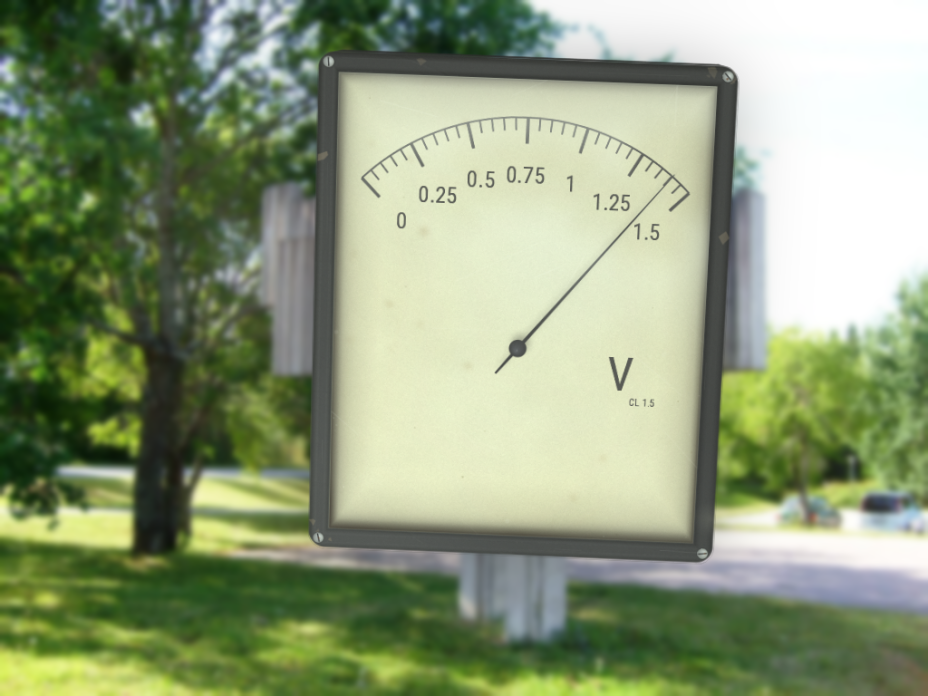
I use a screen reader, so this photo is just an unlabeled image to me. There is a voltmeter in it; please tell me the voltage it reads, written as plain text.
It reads 1.4 V
